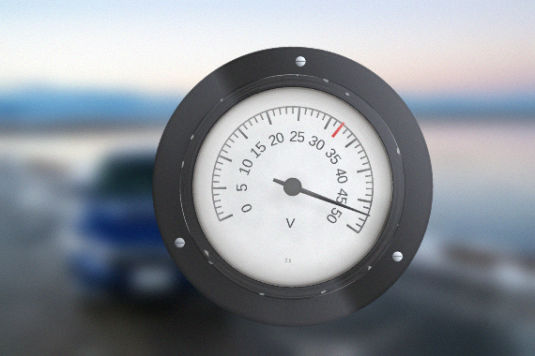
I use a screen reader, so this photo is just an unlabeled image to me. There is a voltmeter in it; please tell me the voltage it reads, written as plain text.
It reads 47 V
